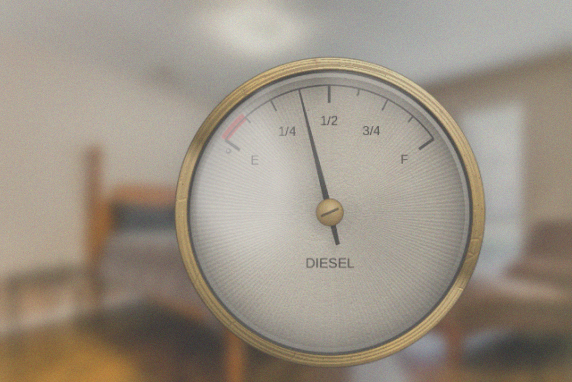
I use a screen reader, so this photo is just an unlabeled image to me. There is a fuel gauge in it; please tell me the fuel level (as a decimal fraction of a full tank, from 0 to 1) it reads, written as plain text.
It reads 0.375
